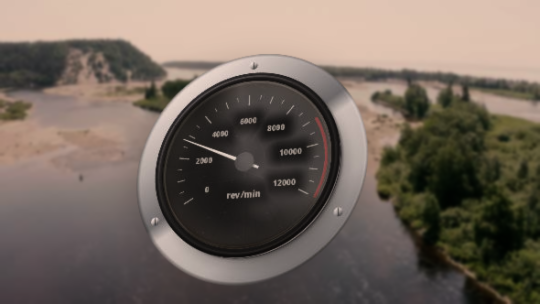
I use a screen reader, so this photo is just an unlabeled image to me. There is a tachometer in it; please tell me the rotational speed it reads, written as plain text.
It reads 2750 rpm
